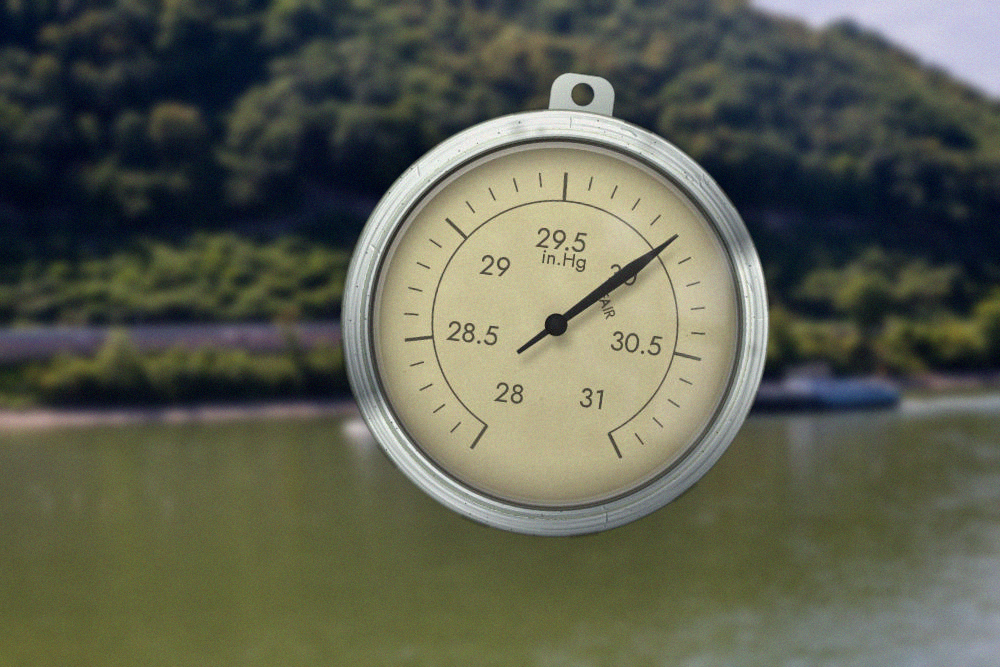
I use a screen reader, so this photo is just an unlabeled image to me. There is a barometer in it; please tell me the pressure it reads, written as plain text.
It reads 30 inHg
